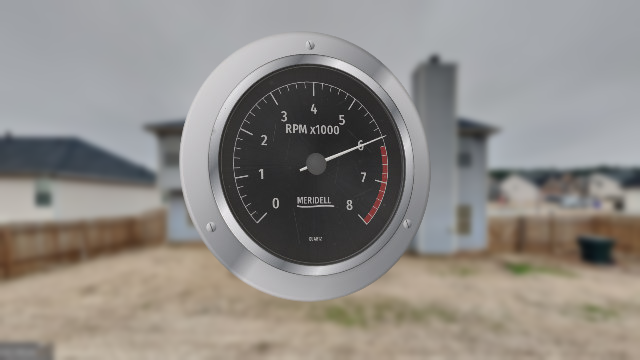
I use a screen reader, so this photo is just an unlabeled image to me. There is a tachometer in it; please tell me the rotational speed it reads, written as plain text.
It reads 6000 rpm
